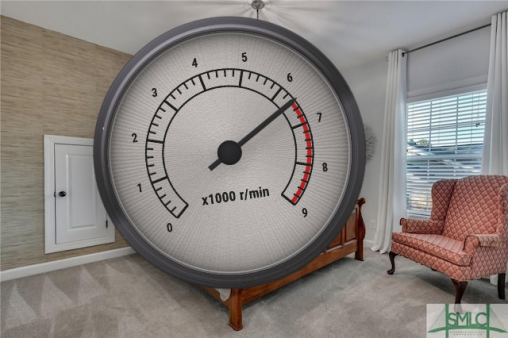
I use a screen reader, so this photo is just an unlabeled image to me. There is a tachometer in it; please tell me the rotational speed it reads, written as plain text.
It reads 6400 rpm
